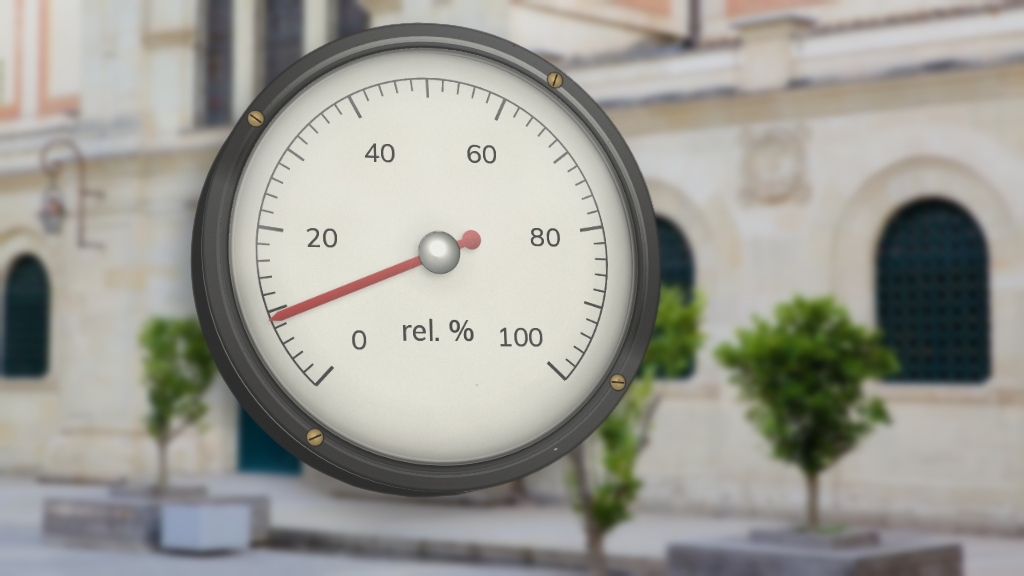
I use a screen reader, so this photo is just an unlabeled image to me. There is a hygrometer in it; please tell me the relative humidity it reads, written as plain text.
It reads 9 %
